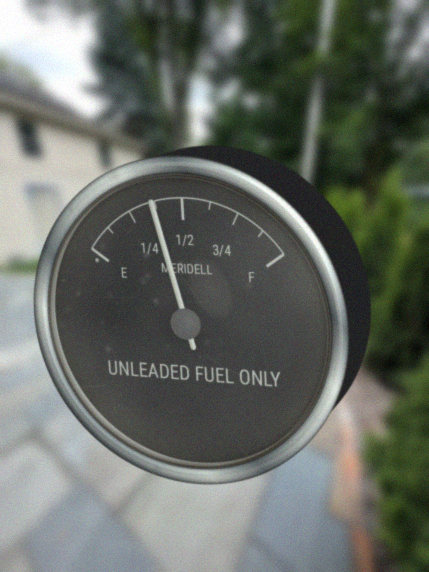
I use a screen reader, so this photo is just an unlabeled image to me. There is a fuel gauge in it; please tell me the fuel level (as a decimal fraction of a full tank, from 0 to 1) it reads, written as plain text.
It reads 0.375
